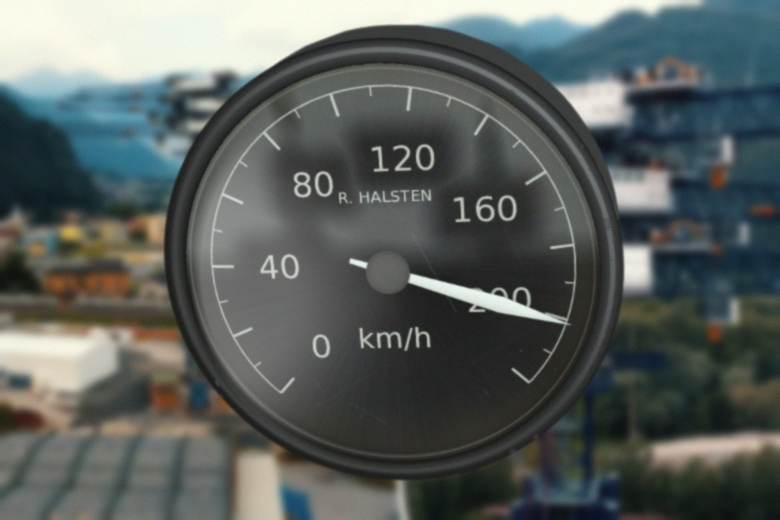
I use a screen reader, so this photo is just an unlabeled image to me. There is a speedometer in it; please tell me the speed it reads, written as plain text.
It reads 200 km/h
